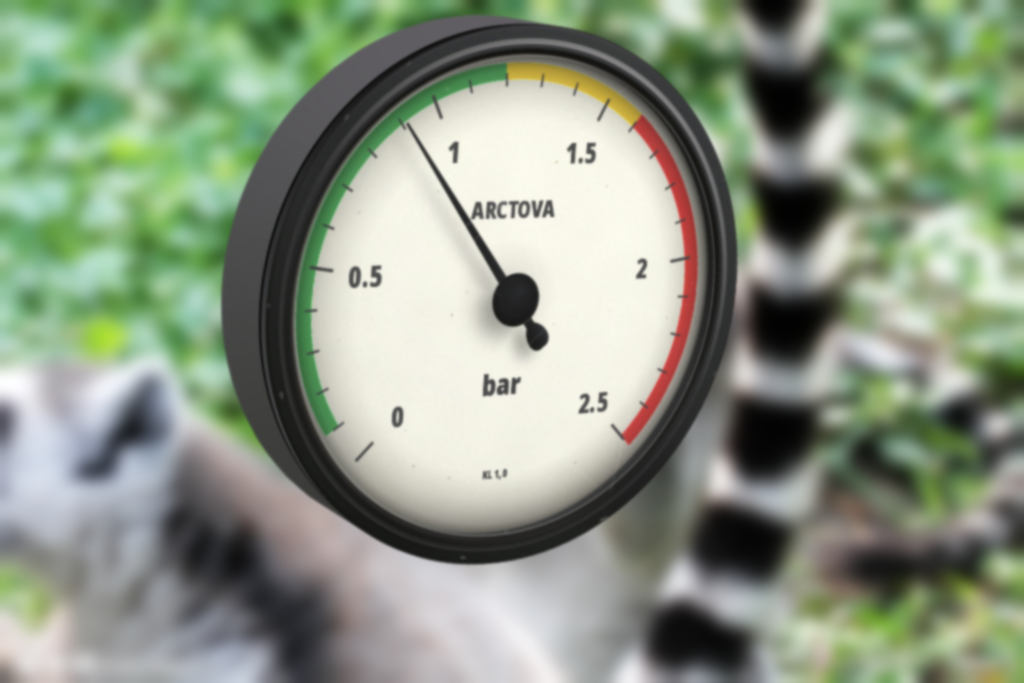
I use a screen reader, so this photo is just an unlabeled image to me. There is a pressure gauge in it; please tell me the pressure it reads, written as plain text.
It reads 0.9 bar
